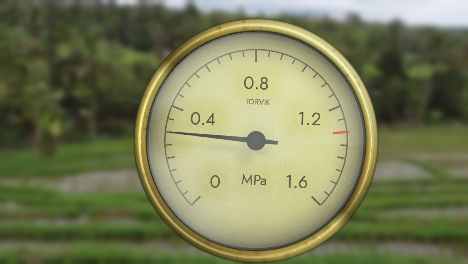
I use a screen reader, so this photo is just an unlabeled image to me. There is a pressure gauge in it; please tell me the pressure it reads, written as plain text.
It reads 0.3 MPa
